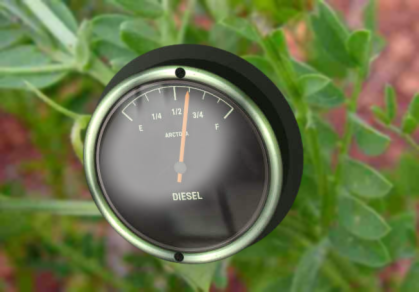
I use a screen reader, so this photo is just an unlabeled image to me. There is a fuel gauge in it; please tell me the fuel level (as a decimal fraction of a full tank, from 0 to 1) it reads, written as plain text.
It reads 0.625
